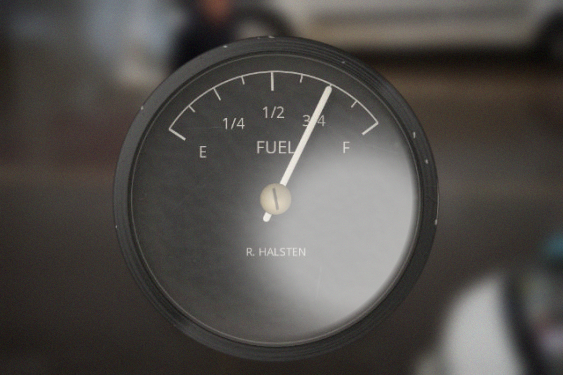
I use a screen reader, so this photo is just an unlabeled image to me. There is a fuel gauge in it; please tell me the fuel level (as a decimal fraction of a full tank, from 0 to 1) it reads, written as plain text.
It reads 0.75
